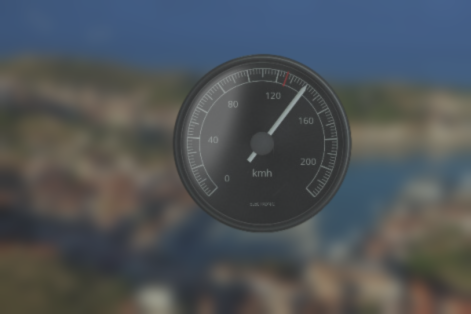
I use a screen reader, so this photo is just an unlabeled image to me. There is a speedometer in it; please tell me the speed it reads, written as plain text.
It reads 140 km/h
